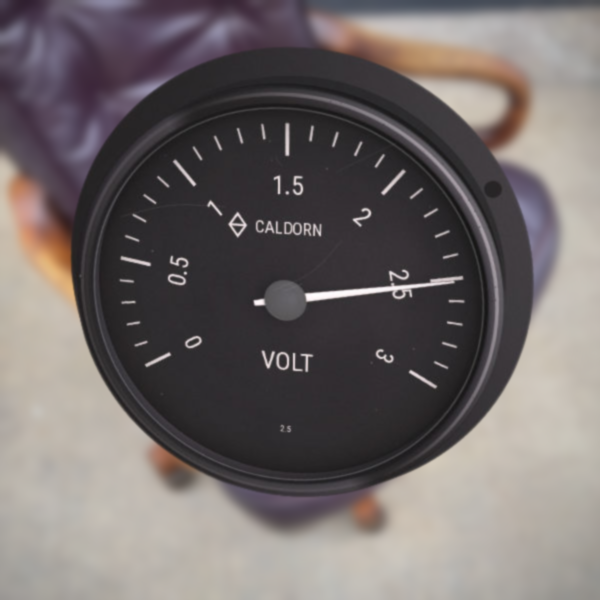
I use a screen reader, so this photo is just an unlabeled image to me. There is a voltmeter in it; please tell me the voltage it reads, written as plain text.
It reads 2.5 V
